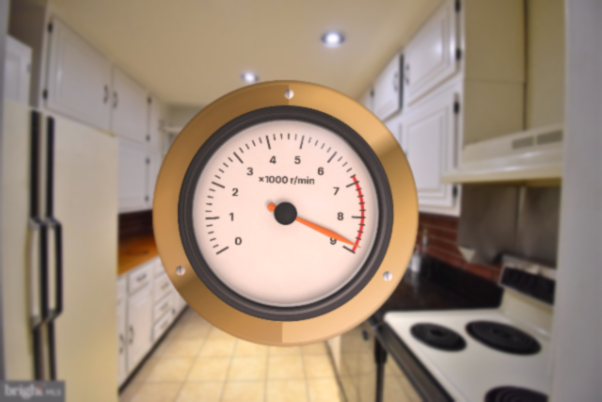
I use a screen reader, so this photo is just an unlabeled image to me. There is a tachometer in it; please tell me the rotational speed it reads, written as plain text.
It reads 8800 rpm
